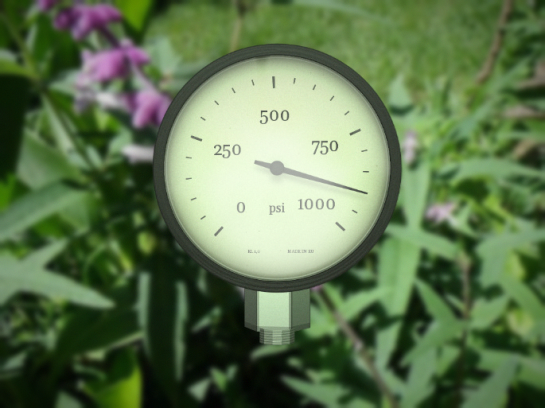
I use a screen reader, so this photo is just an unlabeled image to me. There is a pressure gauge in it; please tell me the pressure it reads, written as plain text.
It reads 900 psi
